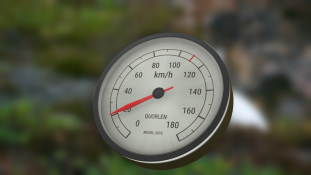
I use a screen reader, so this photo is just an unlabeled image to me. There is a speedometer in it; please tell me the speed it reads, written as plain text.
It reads 20 km/h
